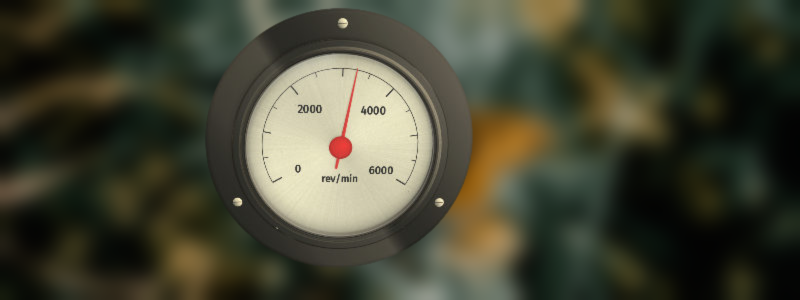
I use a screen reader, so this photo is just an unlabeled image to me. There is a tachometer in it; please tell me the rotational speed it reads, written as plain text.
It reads 3250 rpm
